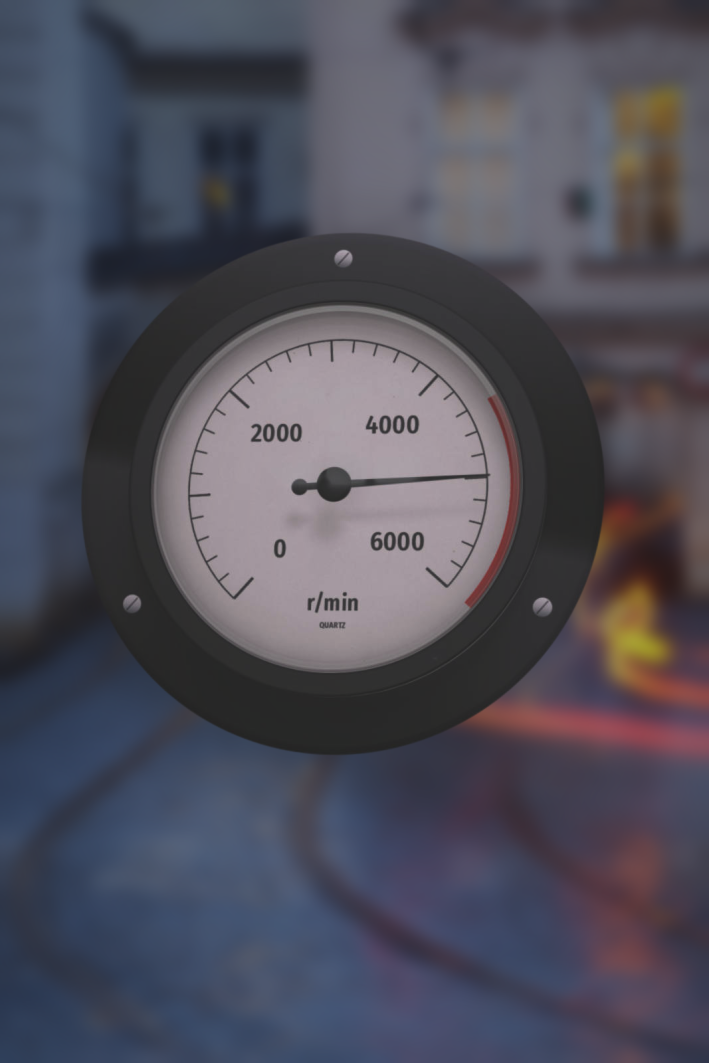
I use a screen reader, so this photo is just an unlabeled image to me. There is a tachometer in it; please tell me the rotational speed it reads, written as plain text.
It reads 5000 rpm
